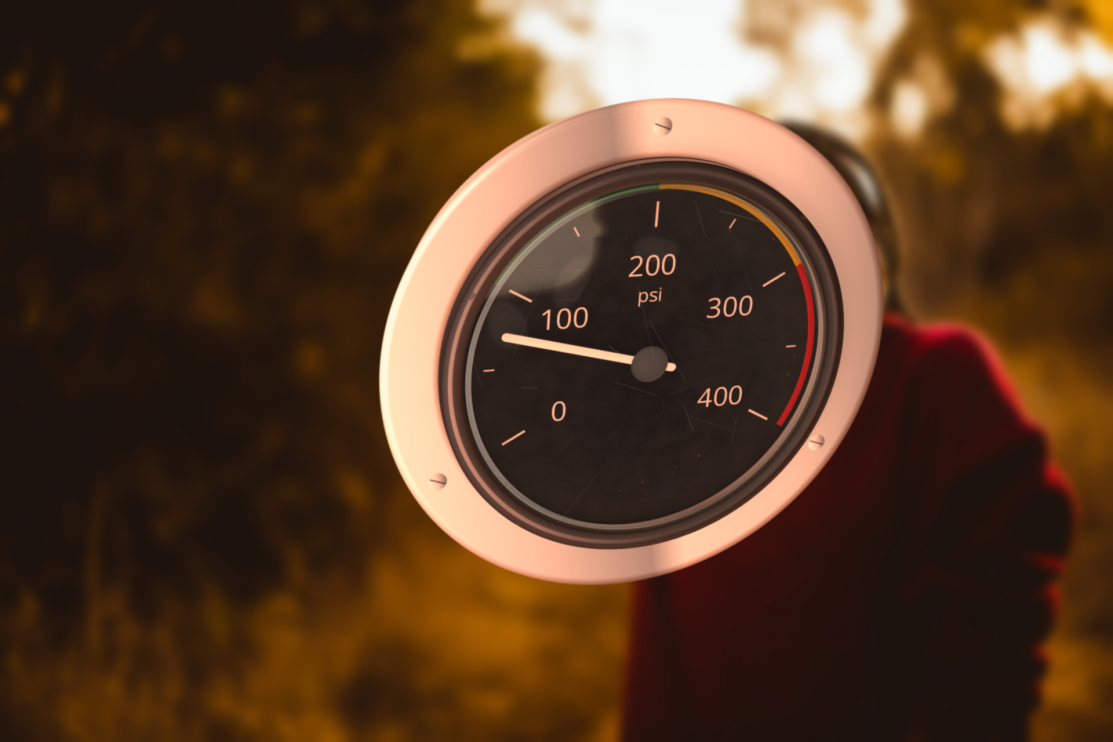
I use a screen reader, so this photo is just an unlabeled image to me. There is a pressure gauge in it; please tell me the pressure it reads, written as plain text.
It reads 75 psi
